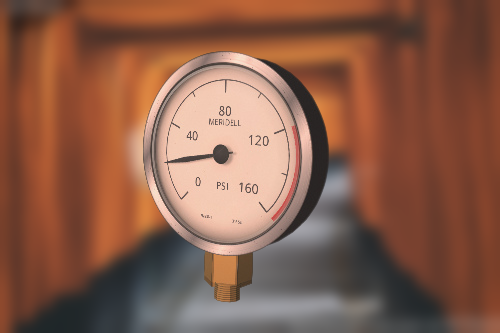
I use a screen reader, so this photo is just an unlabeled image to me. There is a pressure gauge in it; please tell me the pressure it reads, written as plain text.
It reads 20 psi
